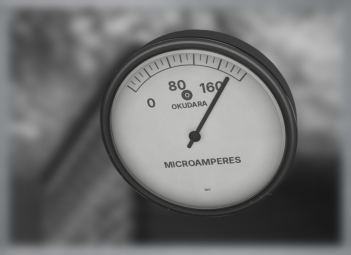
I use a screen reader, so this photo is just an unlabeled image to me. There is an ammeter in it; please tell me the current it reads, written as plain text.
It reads 180 µA
